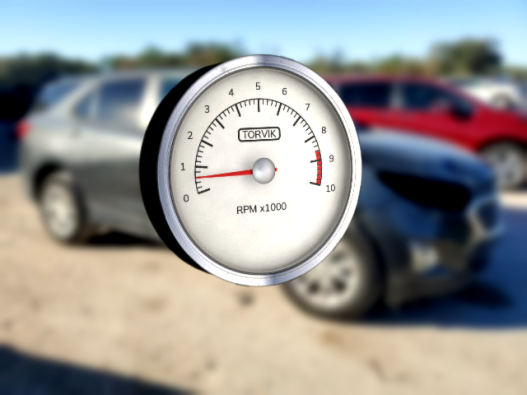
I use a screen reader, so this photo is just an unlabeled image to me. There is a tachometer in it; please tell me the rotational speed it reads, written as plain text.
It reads 600 rpm
